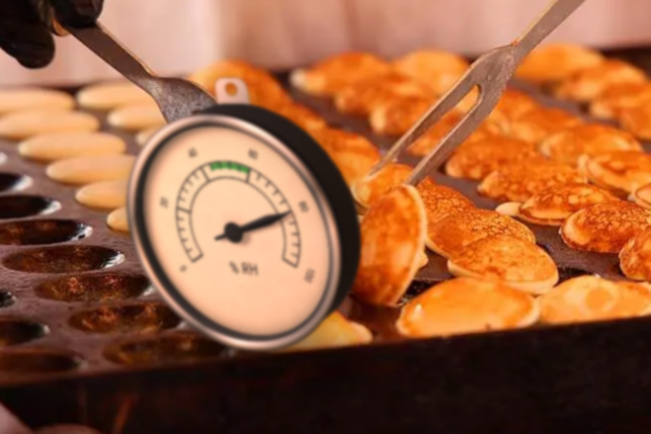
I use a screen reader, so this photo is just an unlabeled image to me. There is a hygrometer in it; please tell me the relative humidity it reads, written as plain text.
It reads 80 %
